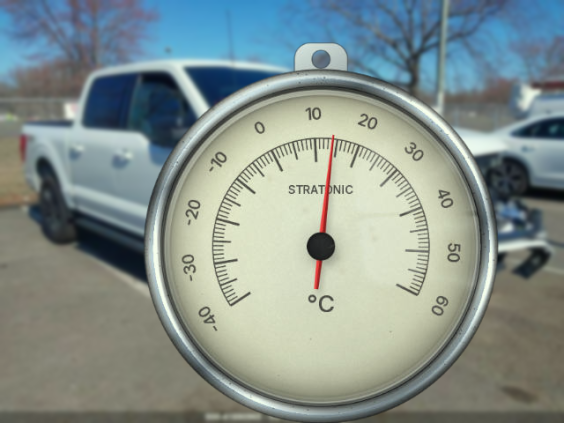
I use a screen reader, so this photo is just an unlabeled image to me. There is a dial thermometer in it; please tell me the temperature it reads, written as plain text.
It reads 14 °C
